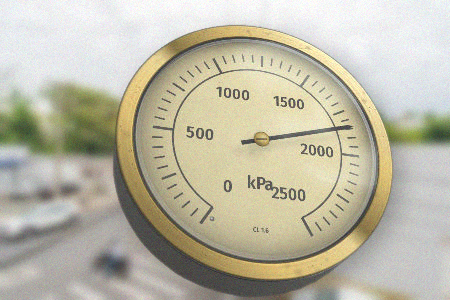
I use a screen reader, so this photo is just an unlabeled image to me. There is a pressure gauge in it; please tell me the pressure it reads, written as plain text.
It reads 1850 kPa
